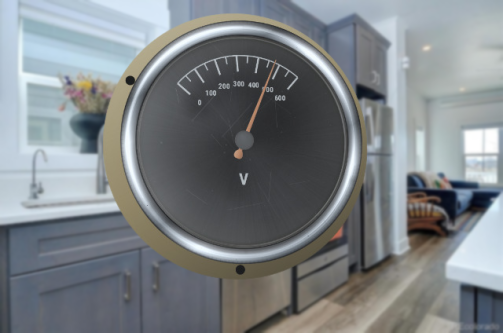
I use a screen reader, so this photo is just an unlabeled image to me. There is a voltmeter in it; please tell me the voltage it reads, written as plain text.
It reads 475 V
